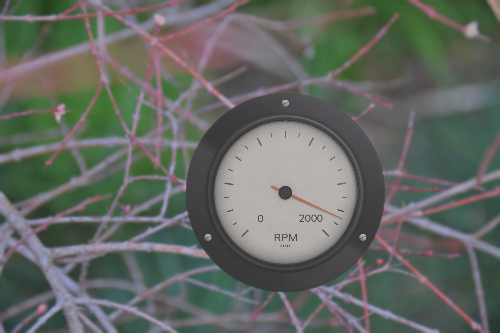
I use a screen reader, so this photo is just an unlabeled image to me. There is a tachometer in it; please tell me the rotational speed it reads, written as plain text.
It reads 1850 rpm
